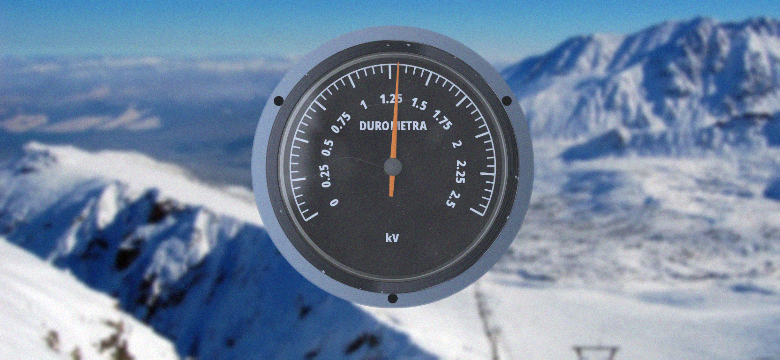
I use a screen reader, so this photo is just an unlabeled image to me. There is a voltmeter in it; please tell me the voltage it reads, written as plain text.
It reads 1.3 kV
